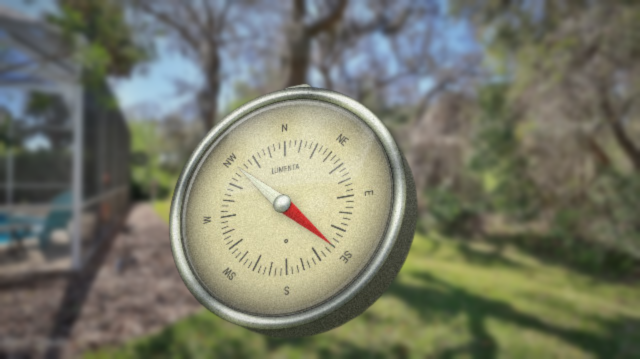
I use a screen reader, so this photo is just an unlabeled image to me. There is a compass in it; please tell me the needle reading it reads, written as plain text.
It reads 135 °
